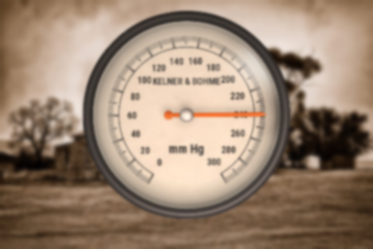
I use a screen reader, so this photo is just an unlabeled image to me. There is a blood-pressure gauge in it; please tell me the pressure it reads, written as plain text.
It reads 240 mmHg
